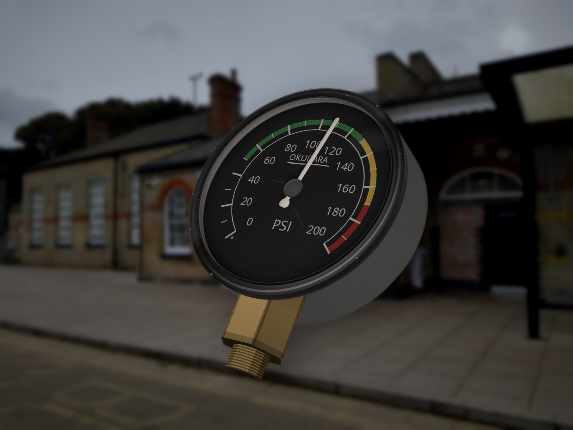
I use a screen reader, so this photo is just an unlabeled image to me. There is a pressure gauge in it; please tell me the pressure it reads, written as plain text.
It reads 110 psi
